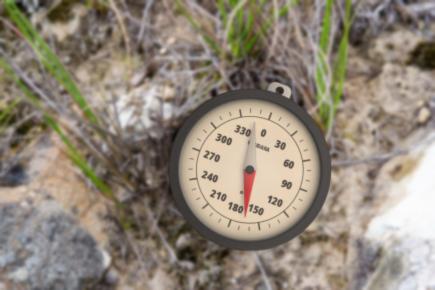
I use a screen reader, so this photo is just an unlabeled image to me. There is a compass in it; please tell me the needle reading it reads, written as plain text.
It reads 165 °
